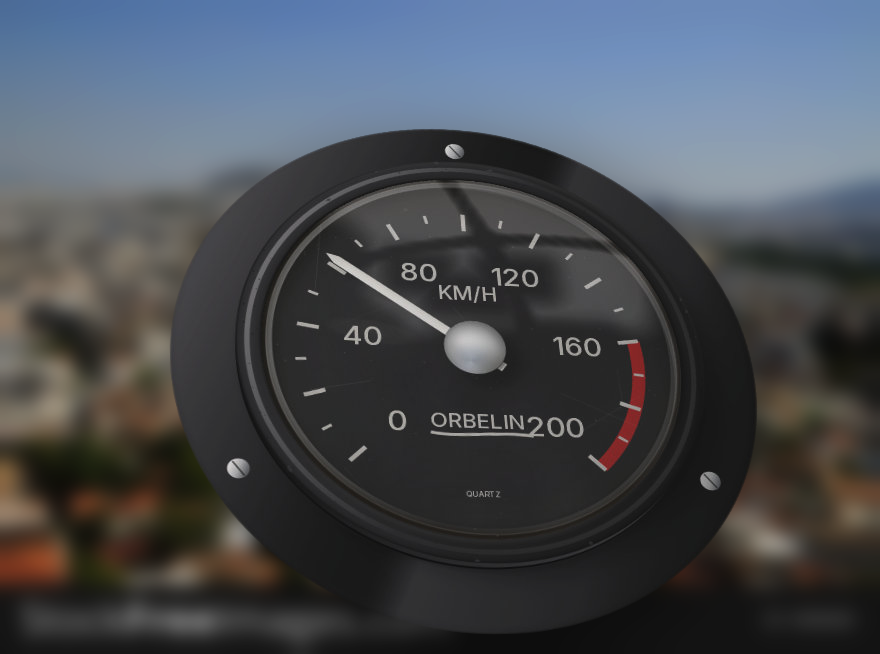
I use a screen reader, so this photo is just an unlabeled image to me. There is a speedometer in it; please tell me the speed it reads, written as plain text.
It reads 60 km/h
